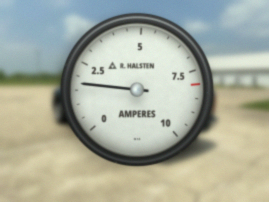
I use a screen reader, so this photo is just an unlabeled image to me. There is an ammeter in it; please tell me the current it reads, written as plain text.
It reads 1.75 A
